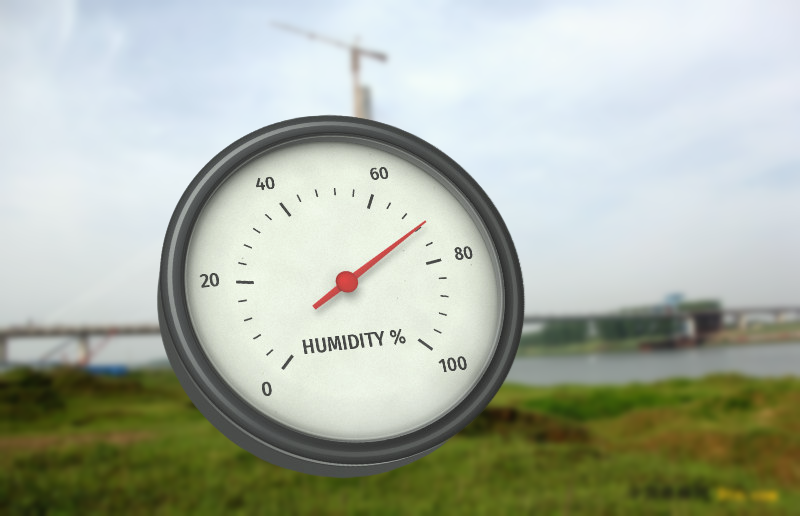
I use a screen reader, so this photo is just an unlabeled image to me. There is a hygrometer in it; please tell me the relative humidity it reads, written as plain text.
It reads 72 %
